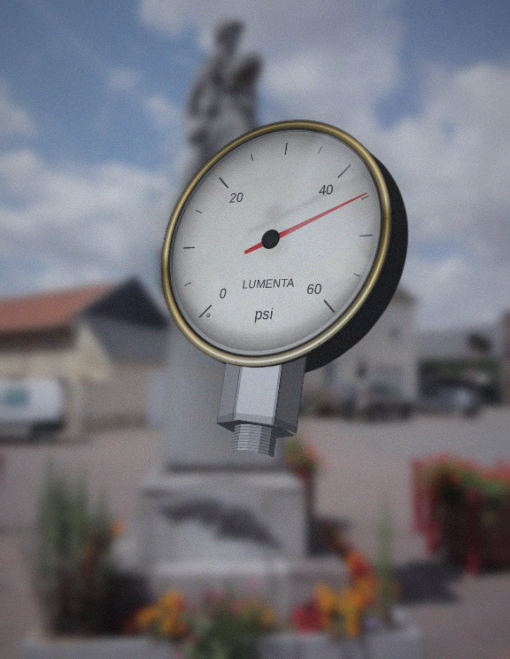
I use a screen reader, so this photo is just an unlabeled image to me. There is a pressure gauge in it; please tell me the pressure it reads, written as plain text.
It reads 45 psi
